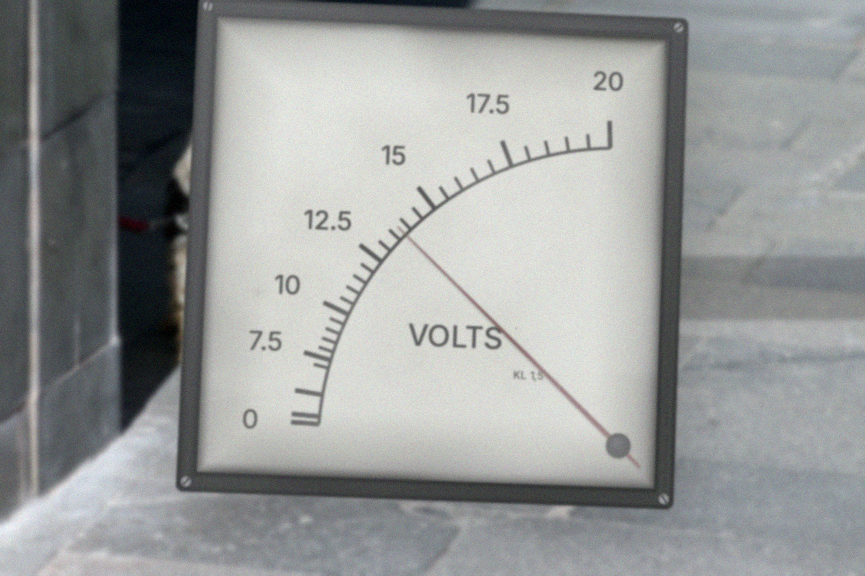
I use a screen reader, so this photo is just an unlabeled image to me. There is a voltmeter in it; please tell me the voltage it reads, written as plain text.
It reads 13.75 V
